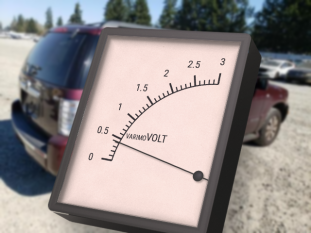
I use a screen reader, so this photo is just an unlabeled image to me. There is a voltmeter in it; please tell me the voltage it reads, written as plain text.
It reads 0.4 V
